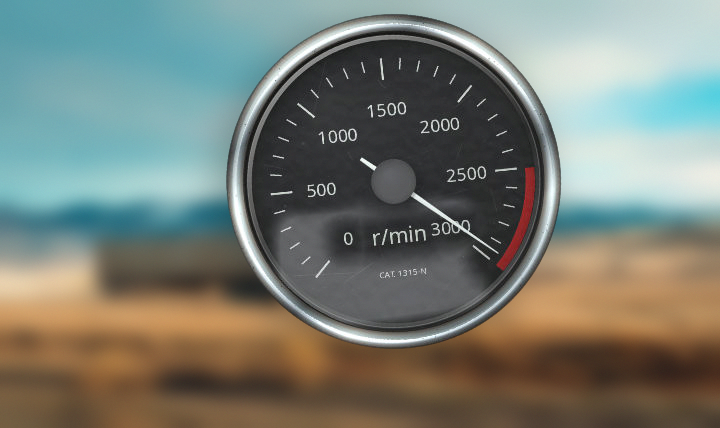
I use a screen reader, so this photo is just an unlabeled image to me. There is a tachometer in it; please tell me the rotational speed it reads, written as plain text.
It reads 2950 rpm
